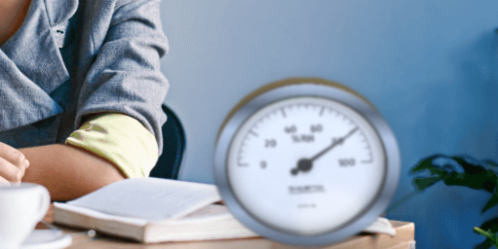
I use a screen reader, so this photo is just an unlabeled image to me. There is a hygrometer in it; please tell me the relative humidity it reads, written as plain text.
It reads 80 %
